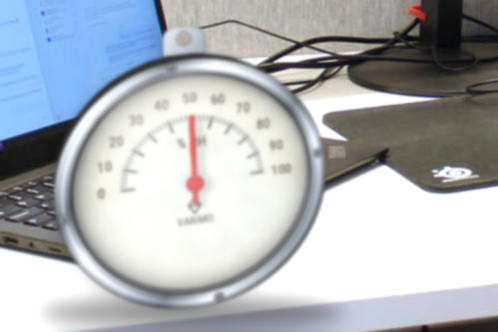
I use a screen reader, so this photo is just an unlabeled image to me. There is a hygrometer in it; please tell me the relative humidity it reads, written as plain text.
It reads 50 %
